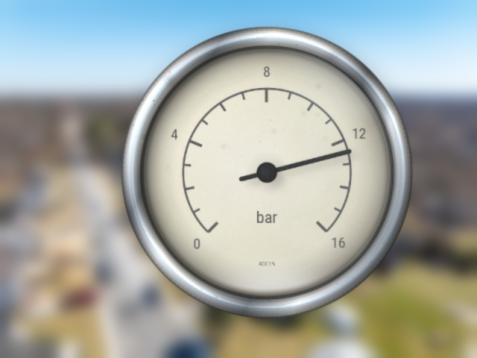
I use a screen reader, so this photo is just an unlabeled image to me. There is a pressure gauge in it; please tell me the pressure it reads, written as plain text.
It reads 12.5 bar
